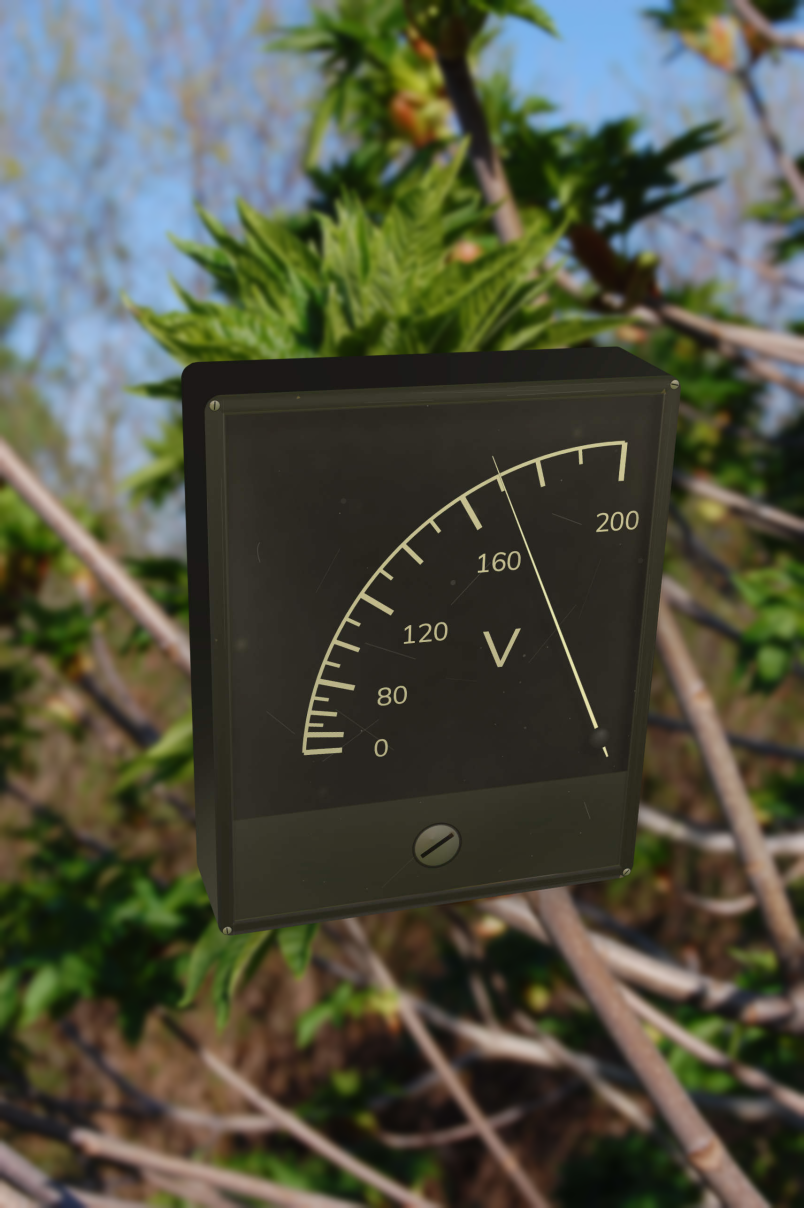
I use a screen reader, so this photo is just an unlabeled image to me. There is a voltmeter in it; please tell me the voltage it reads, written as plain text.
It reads 170 V
